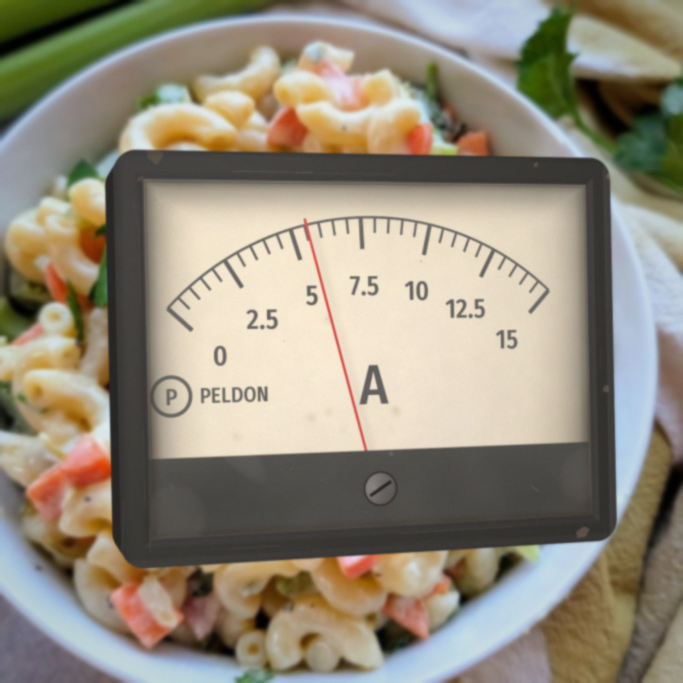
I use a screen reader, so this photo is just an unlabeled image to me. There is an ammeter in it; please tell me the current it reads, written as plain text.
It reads 5.5 A
